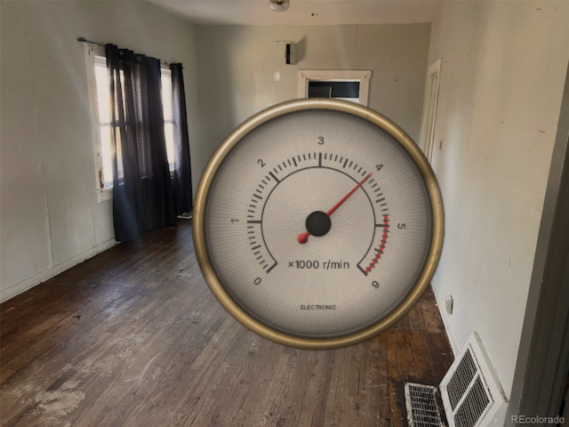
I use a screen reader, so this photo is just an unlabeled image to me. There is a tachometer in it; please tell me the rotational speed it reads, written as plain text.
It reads 4000 rpm
